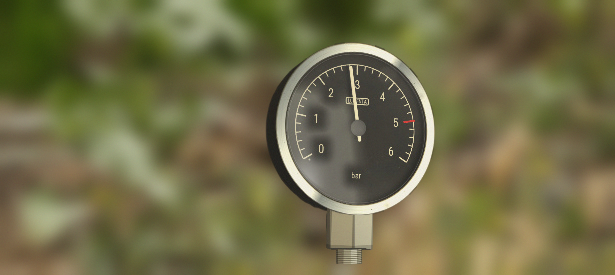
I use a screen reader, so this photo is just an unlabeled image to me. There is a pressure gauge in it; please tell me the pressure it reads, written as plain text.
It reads 2.8 bar
